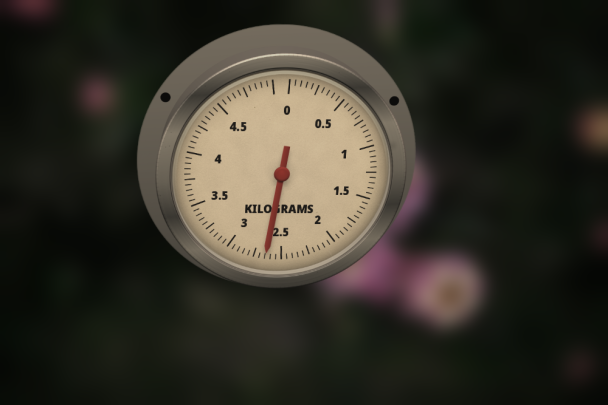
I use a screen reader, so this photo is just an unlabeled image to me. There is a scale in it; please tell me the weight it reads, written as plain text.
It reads 2.65 kg
